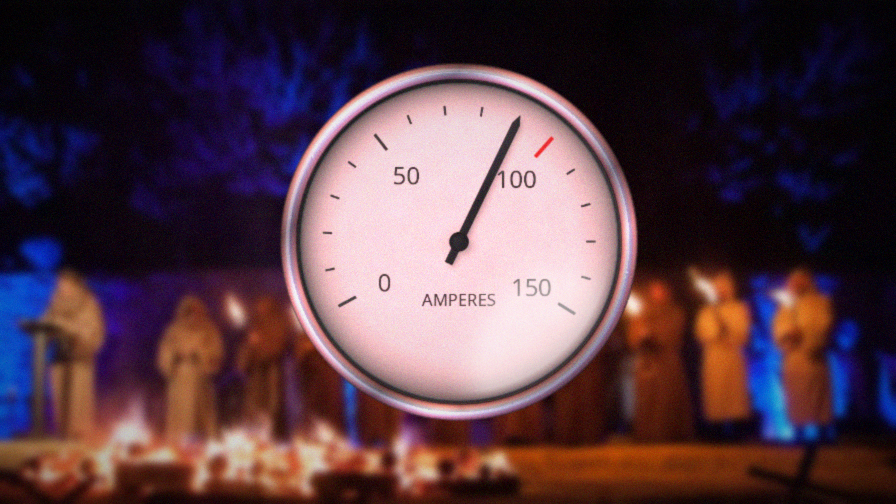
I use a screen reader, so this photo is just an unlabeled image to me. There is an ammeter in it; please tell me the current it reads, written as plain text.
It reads 90 A
